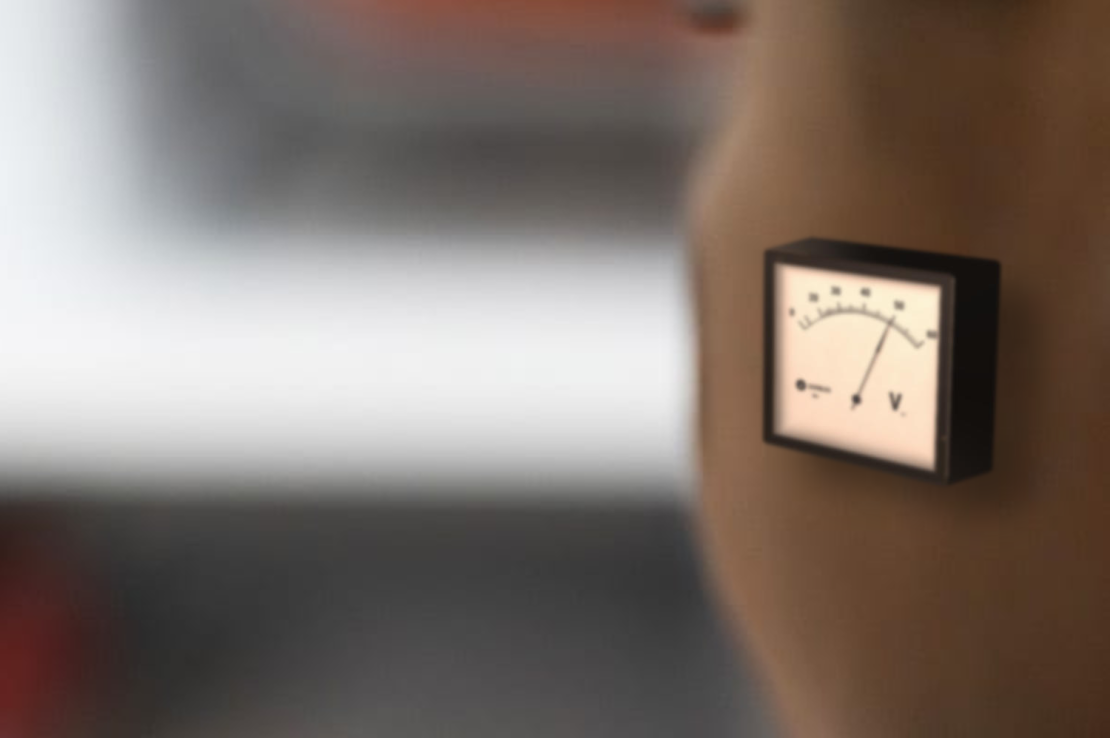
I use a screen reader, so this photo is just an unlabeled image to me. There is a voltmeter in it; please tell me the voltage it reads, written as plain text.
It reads 50 V
